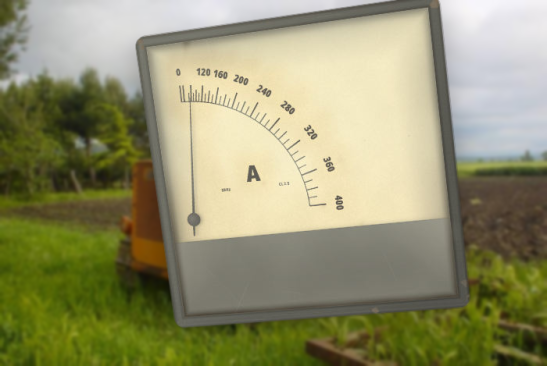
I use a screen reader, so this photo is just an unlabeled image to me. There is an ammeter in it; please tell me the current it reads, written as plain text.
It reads 80 A
